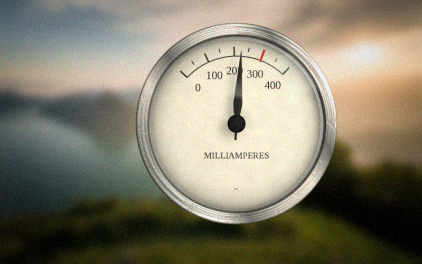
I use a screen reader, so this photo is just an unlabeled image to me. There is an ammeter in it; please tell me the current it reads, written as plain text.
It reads 225 mA
